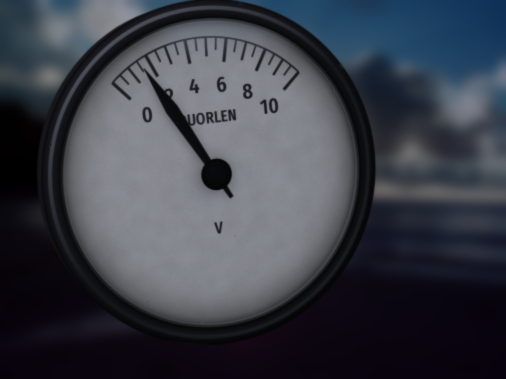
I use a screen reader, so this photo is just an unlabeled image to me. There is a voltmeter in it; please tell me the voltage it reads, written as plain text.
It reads 1.5 V
